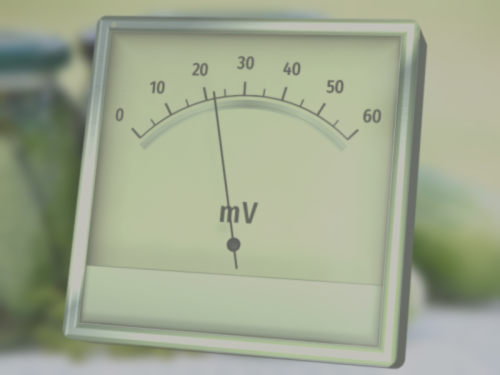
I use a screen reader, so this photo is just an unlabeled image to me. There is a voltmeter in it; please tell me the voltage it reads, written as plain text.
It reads 22.5 mV
